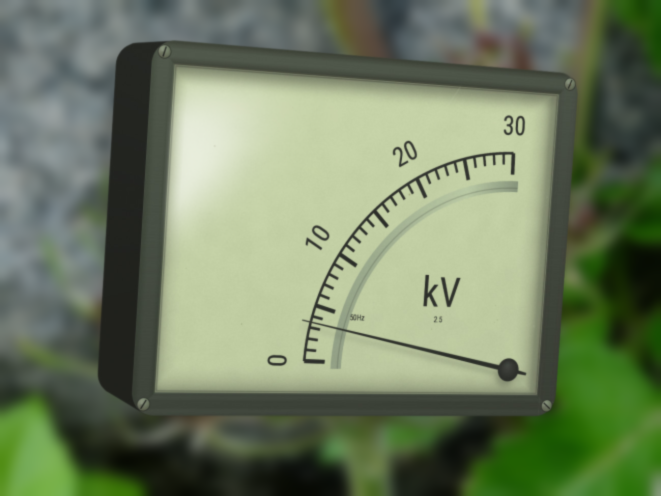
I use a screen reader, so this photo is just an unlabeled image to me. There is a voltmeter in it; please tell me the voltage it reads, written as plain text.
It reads 3.5 kV
